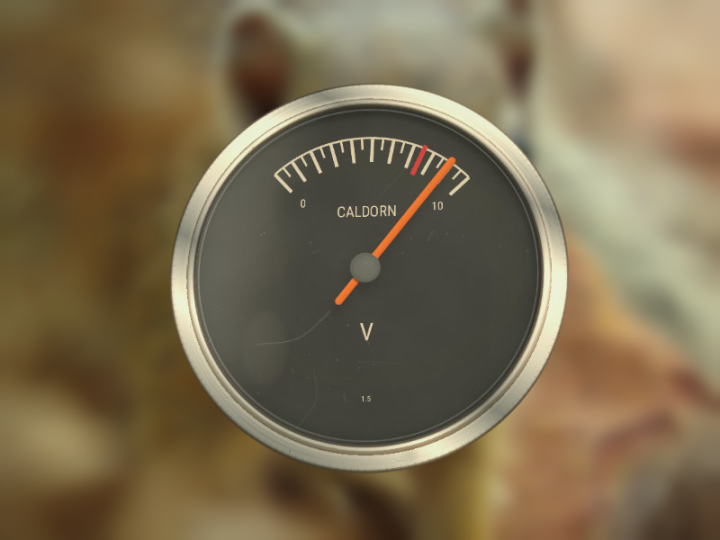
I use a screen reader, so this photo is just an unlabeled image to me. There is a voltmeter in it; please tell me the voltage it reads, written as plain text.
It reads 9 V
